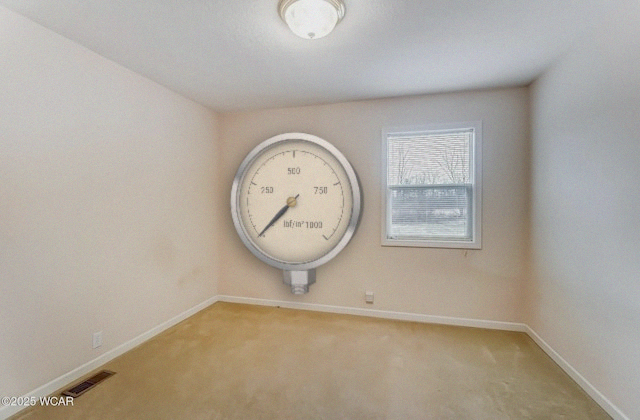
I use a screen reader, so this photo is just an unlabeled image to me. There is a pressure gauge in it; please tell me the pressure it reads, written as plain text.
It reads 0 psi
